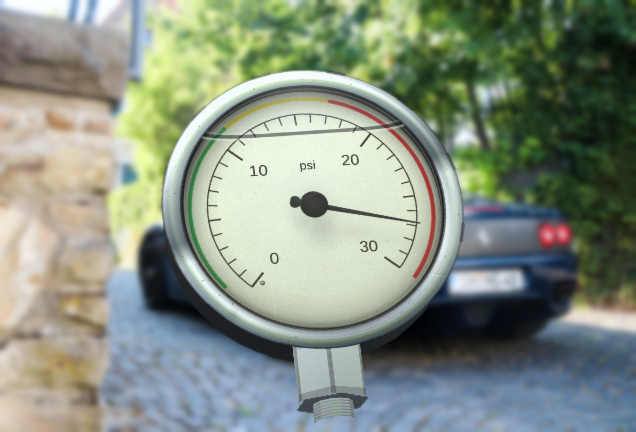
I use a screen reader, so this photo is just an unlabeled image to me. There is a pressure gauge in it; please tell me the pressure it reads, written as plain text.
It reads 27 psi
